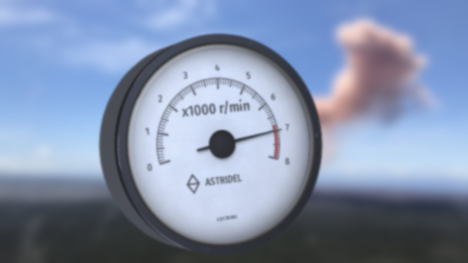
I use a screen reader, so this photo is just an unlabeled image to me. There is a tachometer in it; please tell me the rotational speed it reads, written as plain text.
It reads 7000 rpm
